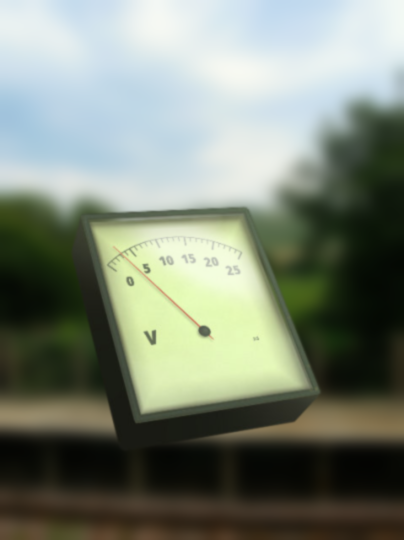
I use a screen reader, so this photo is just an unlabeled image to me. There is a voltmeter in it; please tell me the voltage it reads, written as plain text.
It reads 3 V
